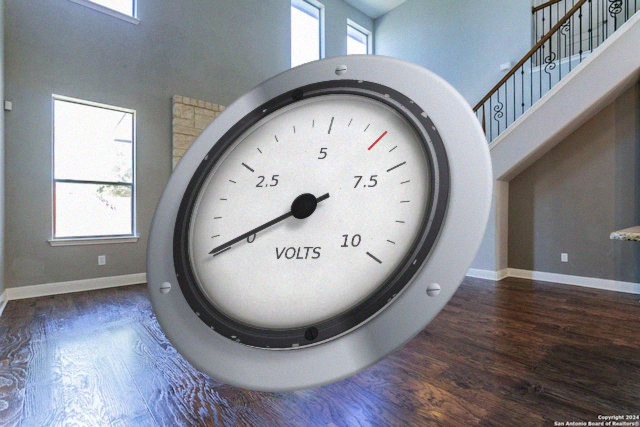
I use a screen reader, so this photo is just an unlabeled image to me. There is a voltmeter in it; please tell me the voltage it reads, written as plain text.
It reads 0 V
